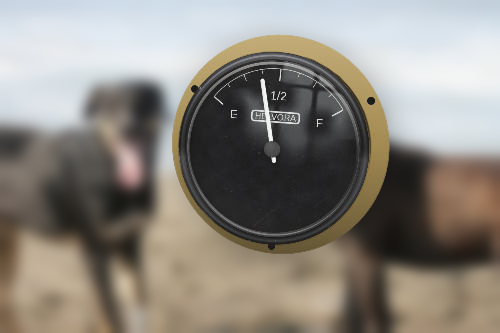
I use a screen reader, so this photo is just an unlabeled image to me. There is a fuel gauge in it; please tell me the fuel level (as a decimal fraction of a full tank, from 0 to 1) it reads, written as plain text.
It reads 0.375
